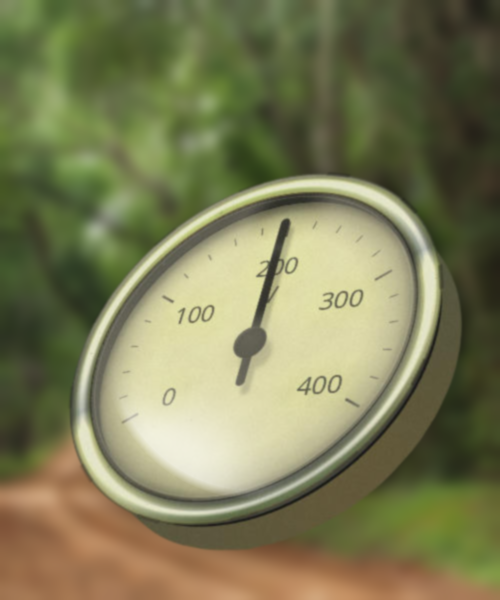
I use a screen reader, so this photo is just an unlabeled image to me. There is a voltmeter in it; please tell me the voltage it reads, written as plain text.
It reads 200 V
